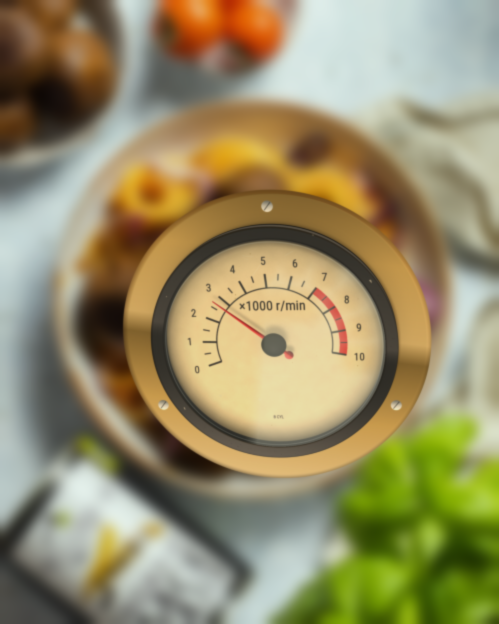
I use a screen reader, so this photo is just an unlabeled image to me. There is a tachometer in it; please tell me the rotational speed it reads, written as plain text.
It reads 2750 rpm
